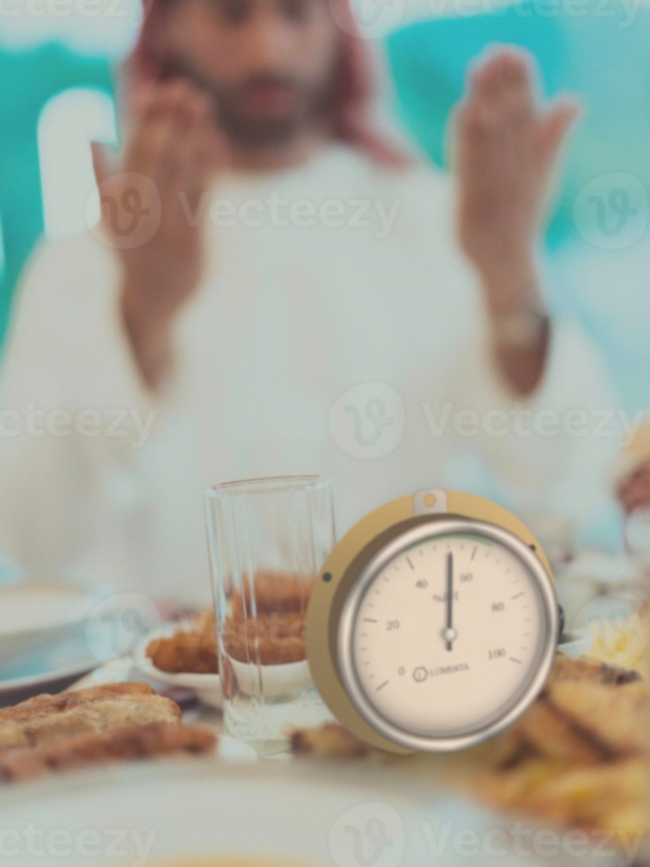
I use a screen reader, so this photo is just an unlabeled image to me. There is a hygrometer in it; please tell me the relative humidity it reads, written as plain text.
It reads 52 %
